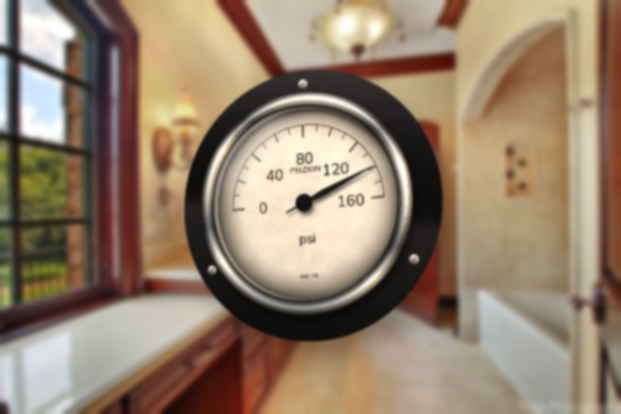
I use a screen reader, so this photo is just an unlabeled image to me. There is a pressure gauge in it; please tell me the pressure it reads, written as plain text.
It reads 140 psi
